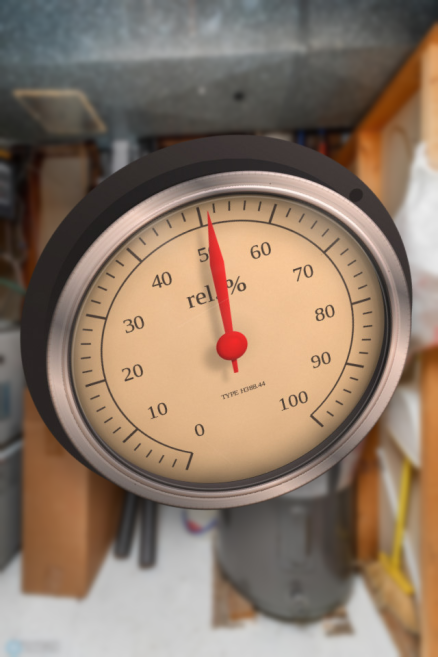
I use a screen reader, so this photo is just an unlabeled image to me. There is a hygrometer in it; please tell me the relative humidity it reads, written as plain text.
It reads 51 %
